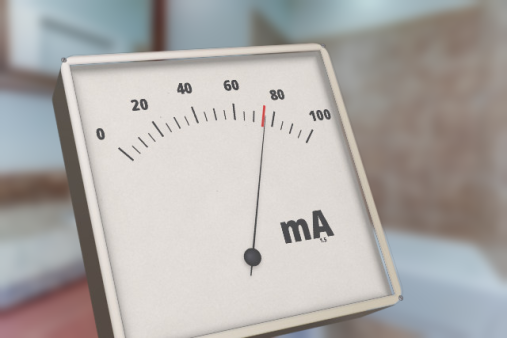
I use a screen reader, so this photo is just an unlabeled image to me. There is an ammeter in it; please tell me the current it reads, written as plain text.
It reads 75 mA
